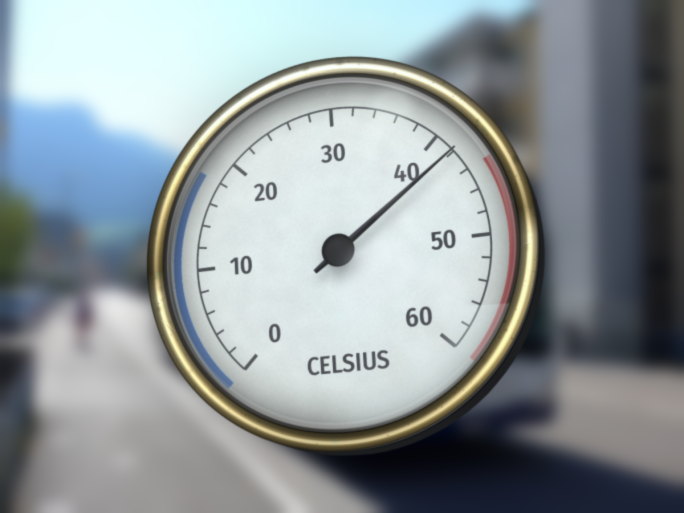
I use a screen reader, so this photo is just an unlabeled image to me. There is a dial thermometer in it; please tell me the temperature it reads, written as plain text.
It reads 42 °C
